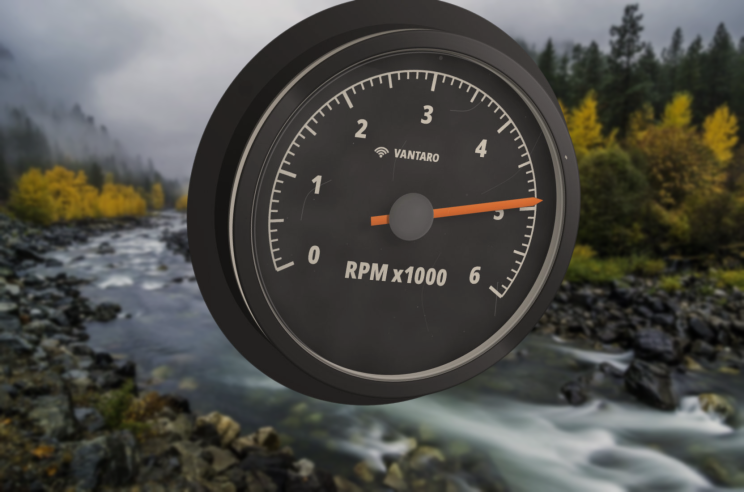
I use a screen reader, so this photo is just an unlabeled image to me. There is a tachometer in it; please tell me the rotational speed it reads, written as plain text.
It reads 4900 rpm
